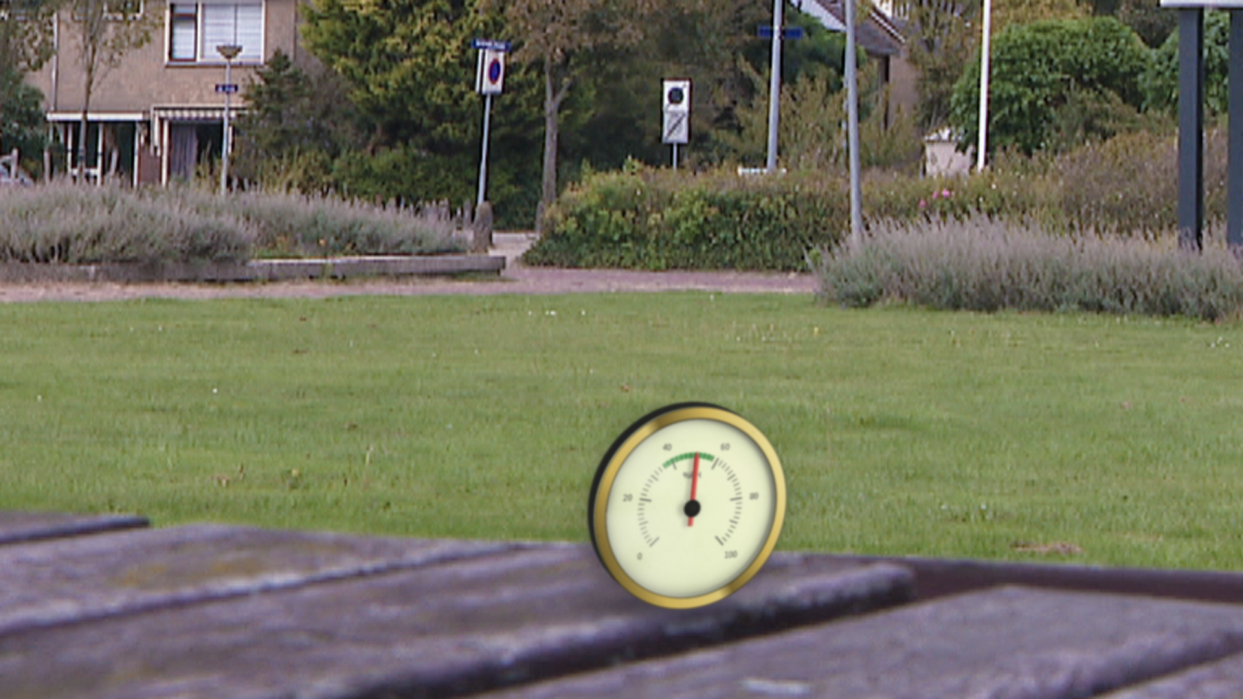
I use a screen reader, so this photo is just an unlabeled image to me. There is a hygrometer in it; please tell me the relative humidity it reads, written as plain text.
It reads 50 %
